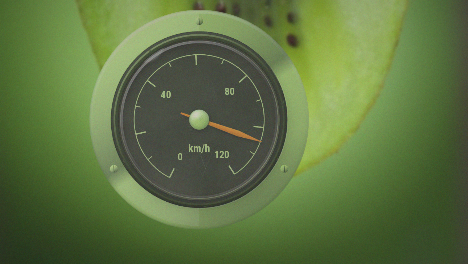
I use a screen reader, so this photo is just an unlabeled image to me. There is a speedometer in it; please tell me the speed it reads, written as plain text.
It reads 105 km/h
